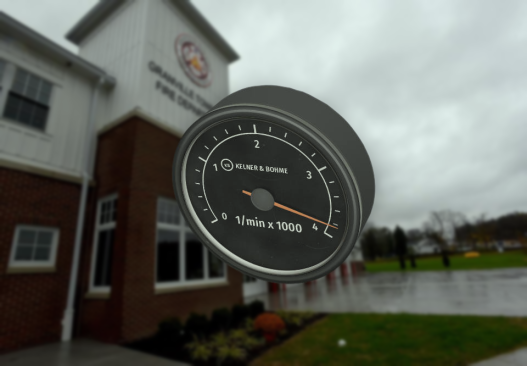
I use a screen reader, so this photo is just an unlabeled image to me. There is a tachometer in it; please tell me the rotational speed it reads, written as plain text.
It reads 3800 rpm
